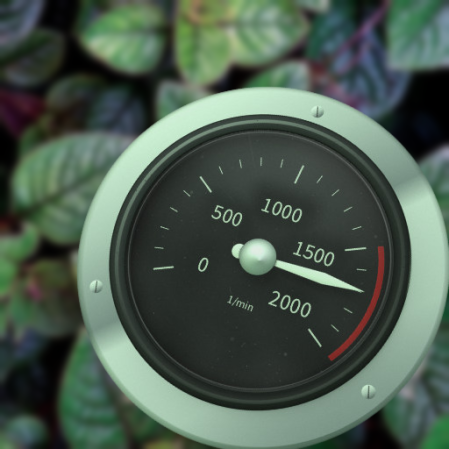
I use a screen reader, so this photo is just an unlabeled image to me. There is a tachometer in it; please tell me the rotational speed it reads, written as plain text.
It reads 1700 rpm
